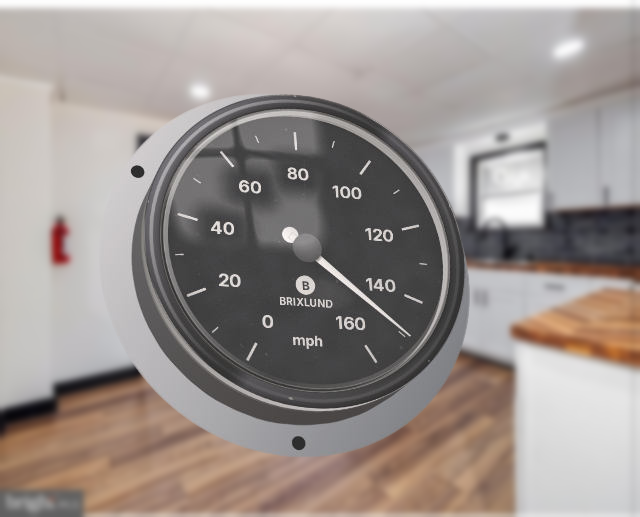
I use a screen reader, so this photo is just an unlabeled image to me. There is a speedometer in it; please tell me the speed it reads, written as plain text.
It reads 150 mph
